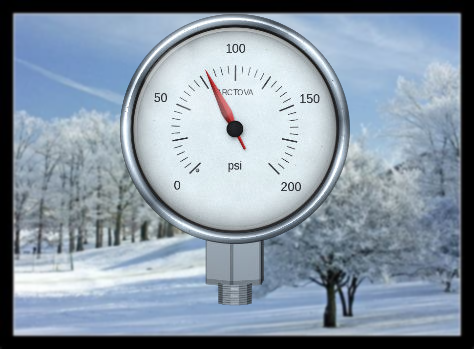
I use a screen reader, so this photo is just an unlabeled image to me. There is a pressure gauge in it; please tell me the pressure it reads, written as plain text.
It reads 80 psi
